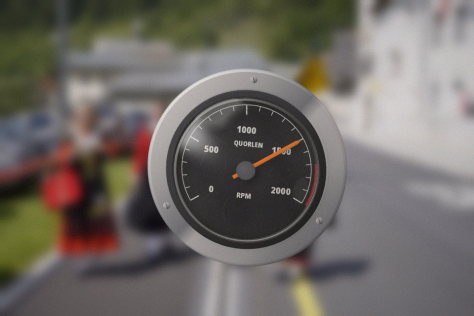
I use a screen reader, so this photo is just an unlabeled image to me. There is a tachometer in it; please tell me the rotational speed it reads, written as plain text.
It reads 1500 rpm
